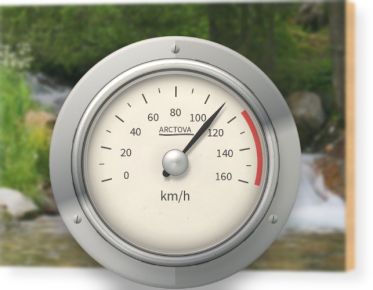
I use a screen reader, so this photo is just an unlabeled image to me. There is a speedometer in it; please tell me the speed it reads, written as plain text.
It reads 110 km/h
